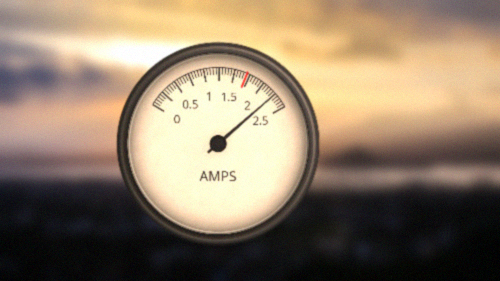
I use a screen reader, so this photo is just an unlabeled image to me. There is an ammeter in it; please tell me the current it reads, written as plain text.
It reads 2.25 A
